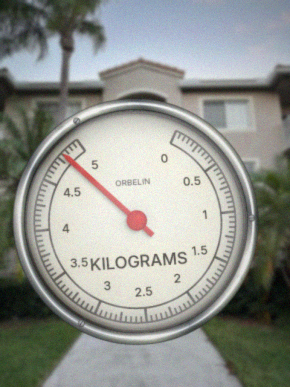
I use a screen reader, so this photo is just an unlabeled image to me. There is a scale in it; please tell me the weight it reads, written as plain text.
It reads 4.8 kg
